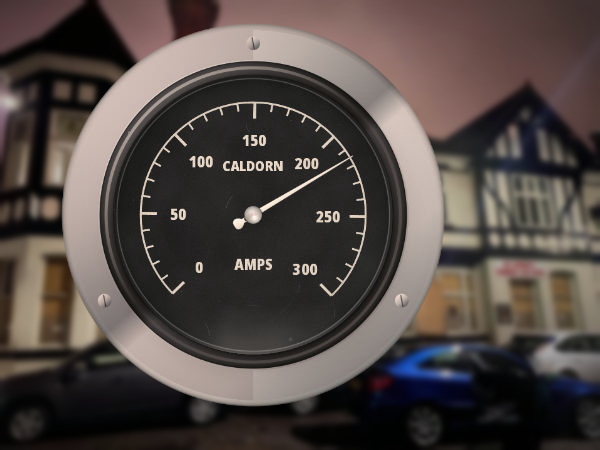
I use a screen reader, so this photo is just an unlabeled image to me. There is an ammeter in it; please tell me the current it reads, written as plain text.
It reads 215 A
